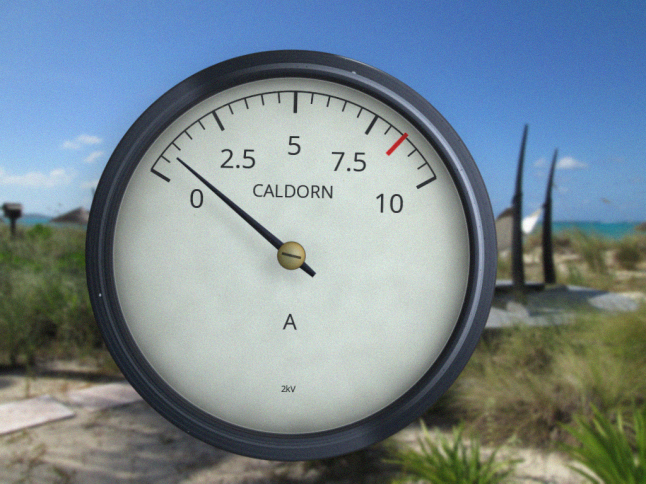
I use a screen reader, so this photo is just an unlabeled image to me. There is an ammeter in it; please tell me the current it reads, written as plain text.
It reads 0.75 A
